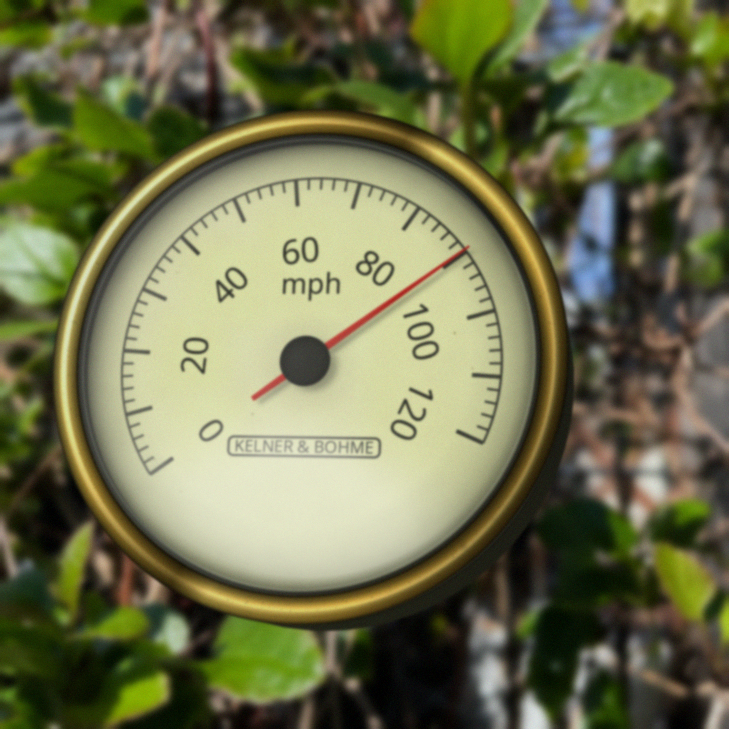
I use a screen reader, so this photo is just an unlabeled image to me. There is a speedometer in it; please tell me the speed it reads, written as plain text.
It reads 90 mph
